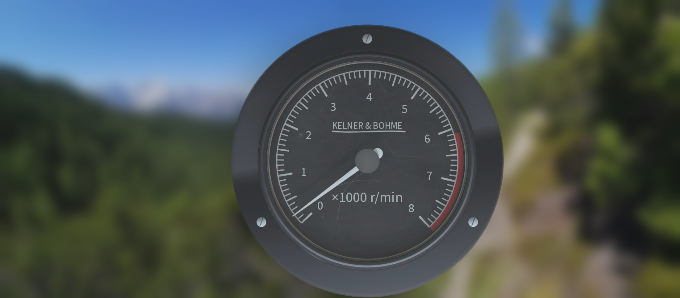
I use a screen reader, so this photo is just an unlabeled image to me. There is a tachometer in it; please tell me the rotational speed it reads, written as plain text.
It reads 200 rpm
